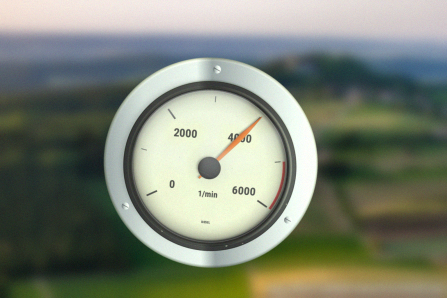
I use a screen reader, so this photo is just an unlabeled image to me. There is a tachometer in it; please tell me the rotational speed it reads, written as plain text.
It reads 4000 rpm
